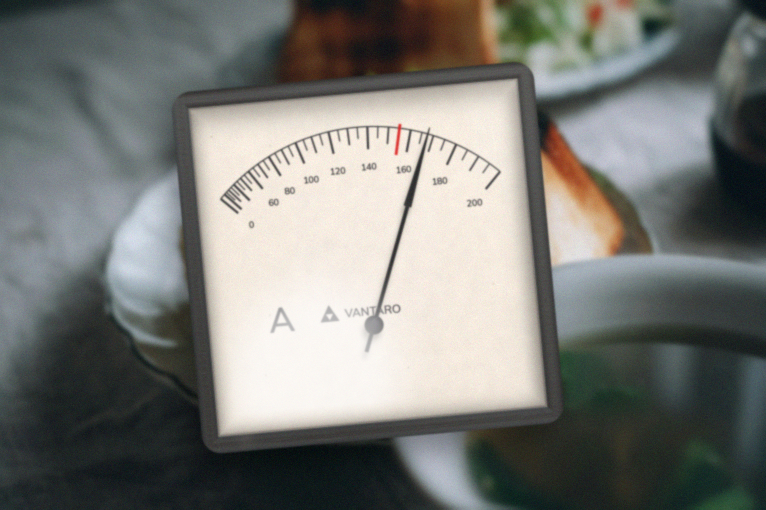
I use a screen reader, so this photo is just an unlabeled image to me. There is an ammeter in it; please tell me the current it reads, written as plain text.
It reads 167.5 A
